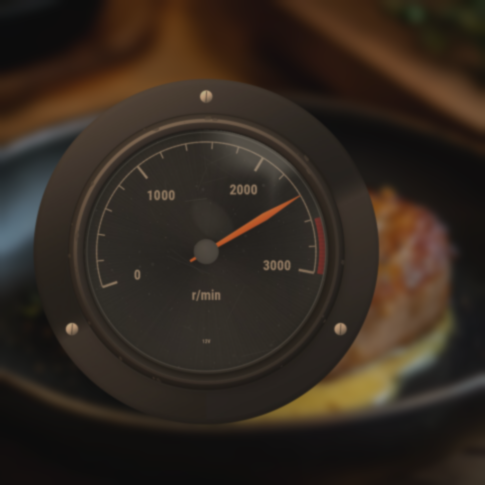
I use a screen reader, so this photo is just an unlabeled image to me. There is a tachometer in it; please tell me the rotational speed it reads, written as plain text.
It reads 2400 rpm
